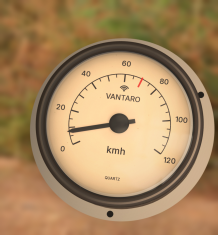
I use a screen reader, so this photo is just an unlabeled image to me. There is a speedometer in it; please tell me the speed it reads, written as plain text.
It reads 7.5 km/h
